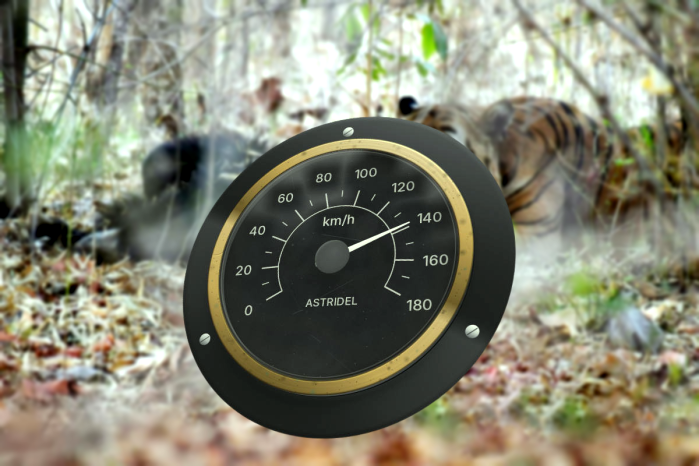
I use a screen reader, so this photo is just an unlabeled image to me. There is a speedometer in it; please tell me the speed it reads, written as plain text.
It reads 140 km/h
